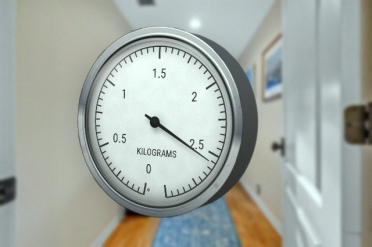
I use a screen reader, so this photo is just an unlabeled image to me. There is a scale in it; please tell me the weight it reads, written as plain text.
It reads 2.55 kg
